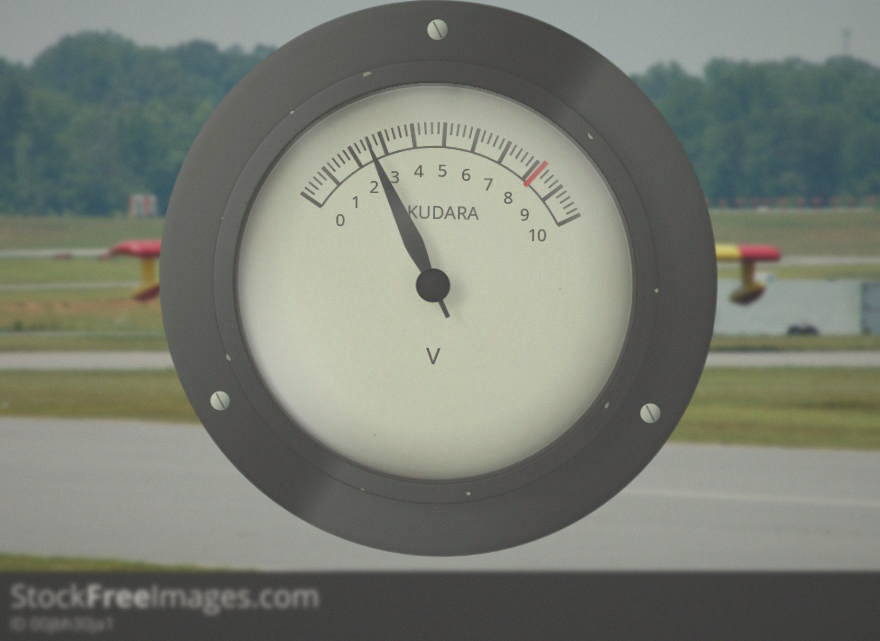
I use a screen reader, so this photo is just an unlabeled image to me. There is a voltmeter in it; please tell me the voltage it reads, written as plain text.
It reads 2.6 V
